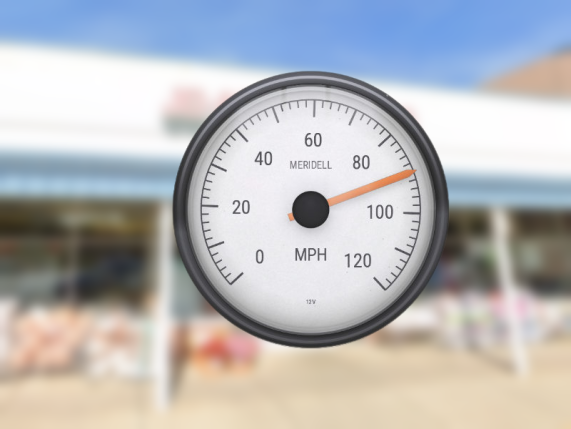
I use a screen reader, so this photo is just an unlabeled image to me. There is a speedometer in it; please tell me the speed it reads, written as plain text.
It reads 90 mph
